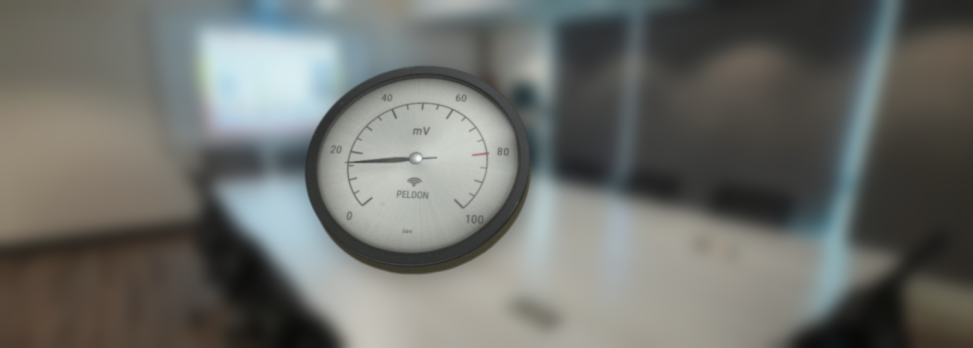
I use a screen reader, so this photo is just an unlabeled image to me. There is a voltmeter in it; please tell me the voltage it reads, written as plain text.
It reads 15 mV
